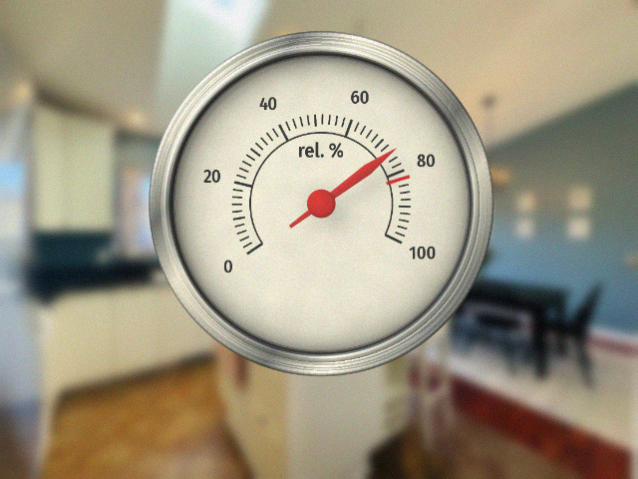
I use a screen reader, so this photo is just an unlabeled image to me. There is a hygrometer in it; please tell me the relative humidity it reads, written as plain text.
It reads 74 %
